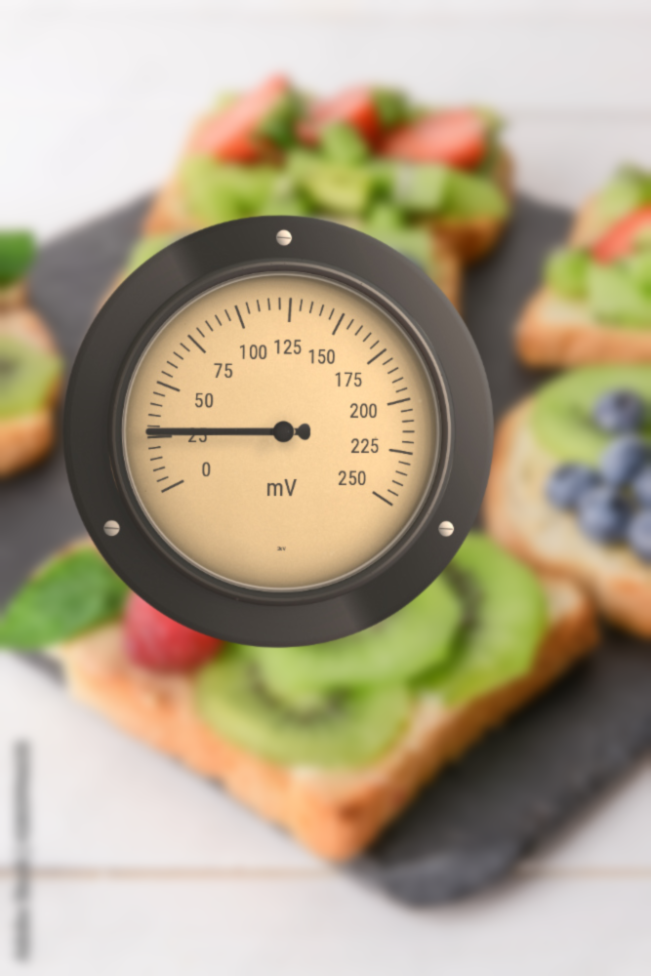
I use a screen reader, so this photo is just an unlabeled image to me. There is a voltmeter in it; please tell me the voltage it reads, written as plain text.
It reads 27.5 mV
